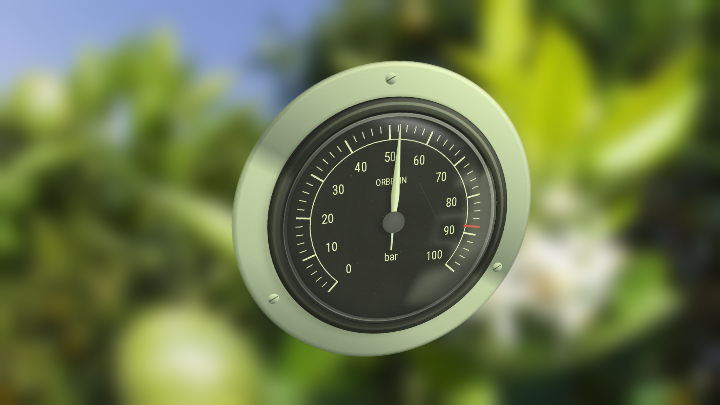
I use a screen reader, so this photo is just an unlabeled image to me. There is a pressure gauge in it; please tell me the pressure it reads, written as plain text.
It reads 52 bar
